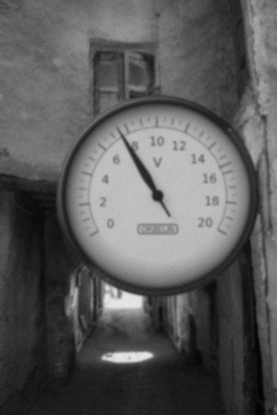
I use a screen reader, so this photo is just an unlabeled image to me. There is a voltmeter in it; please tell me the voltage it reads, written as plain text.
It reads 7.5 V
